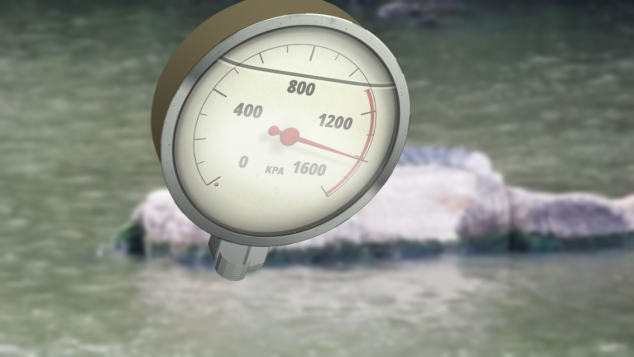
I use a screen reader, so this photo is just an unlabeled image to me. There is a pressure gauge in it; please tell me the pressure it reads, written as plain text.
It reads 1400 kPa
